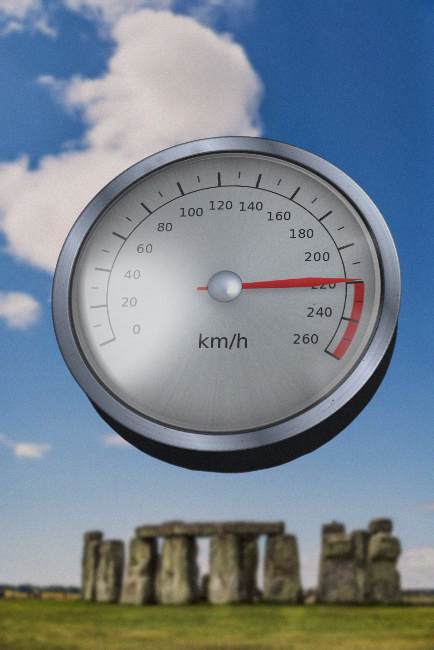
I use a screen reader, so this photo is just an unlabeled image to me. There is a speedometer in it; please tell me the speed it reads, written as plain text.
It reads 220 km/h
